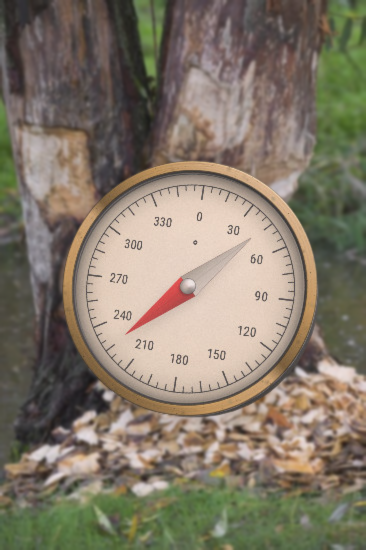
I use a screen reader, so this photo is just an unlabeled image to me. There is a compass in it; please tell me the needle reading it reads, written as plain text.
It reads 225 °
